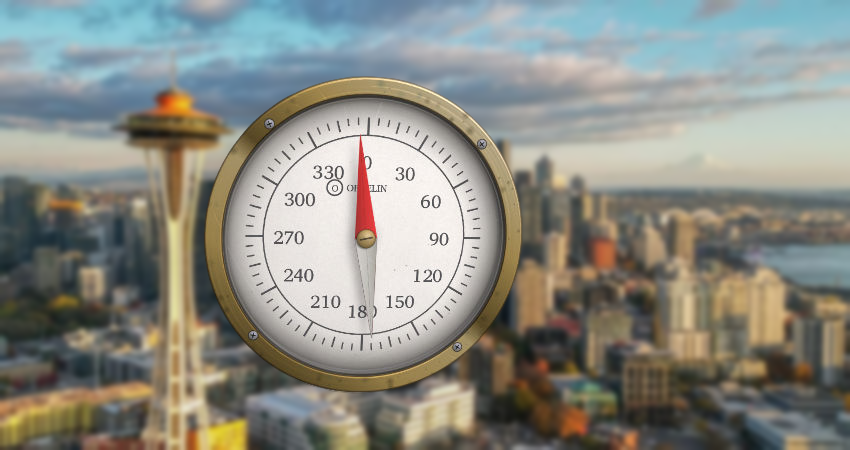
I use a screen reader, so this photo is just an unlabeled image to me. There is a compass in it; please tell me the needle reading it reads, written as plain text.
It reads 355 °
